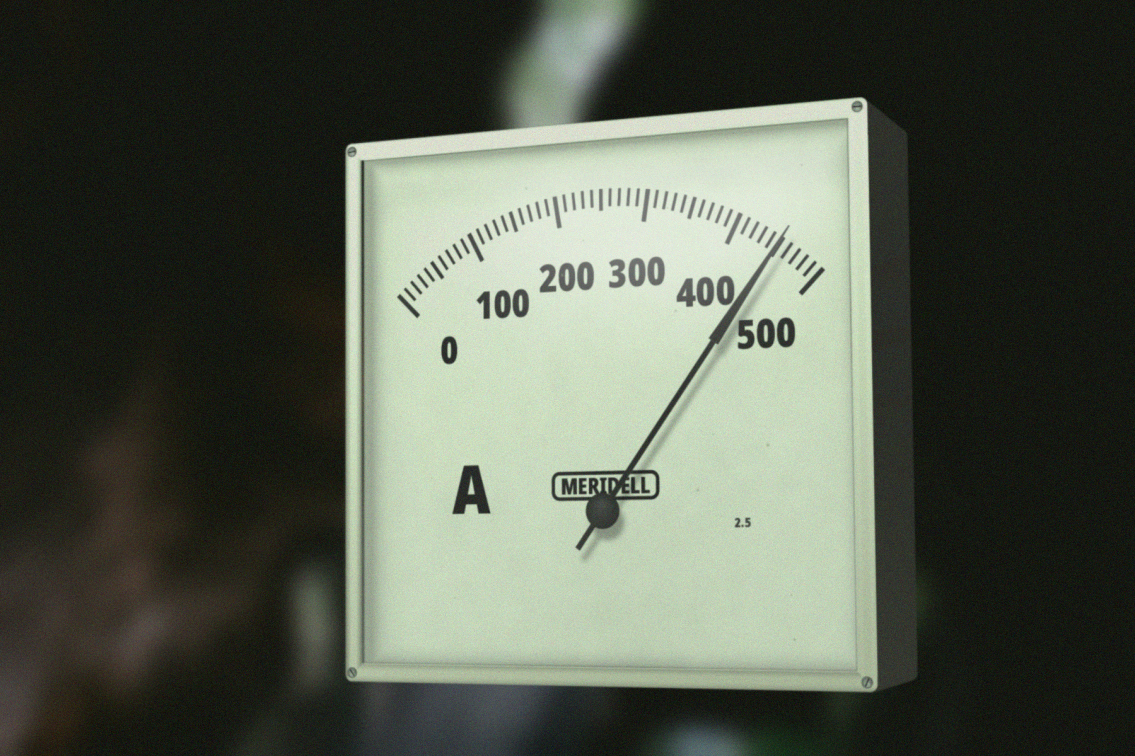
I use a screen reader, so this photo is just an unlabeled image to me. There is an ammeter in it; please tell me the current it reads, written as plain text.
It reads 450 A
